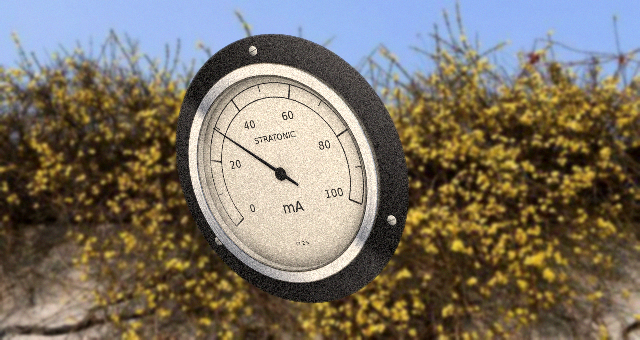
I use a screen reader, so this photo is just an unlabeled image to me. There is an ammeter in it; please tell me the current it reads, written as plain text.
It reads 30 mA
